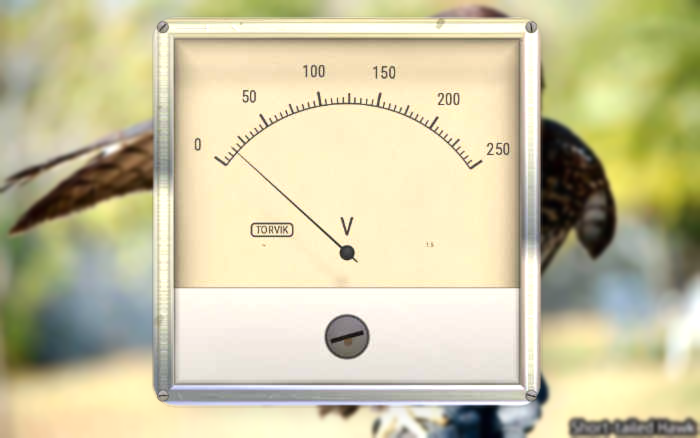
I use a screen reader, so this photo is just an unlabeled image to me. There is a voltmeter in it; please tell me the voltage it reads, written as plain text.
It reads 15 V
